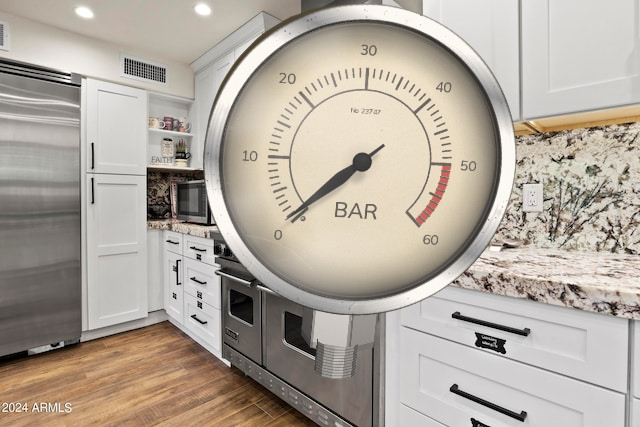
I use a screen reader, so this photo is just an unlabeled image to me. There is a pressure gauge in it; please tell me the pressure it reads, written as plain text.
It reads 1 bar
